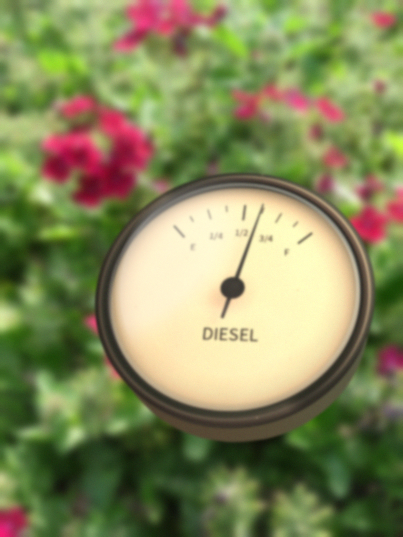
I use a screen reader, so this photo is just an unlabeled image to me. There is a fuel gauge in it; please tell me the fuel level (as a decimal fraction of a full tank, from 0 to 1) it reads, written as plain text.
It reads 0.625
